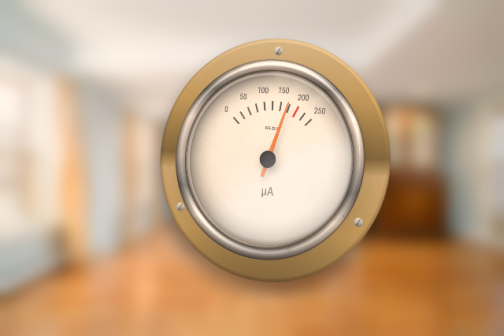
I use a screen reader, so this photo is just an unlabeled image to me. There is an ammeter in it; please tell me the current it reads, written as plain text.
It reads 175 µA
